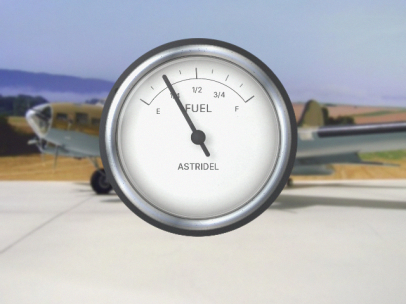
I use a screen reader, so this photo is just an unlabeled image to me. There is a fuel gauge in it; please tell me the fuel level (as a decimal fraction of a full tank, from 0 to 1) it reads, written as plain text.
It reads 0.25
